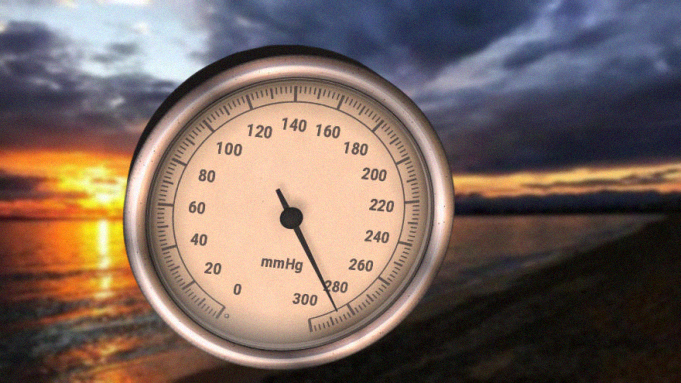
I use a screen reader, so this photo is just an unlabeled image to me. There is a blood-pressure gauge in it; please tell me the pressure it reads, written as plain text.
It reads 286 mmHg
